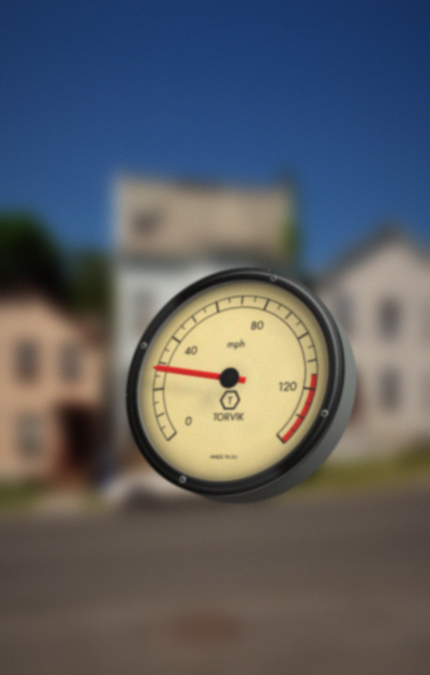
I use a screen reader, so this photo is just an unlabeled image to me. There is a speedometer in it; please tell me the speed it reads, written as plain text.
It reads 27.5 mph
